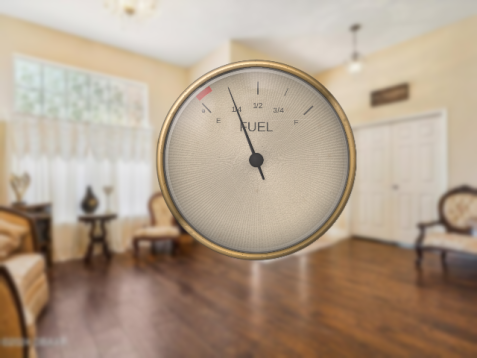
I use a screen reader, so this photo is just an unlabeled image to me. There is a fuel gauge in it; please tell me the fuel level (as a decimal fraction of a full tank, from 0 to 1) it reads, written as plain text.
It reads 0.25
